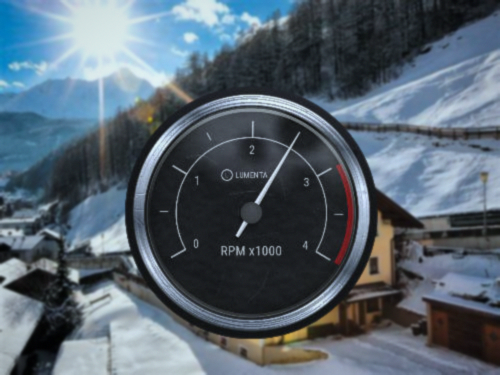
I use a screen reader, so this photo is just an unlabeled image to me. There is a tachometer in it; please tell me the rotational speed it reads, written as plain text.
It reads 2500 rpm
